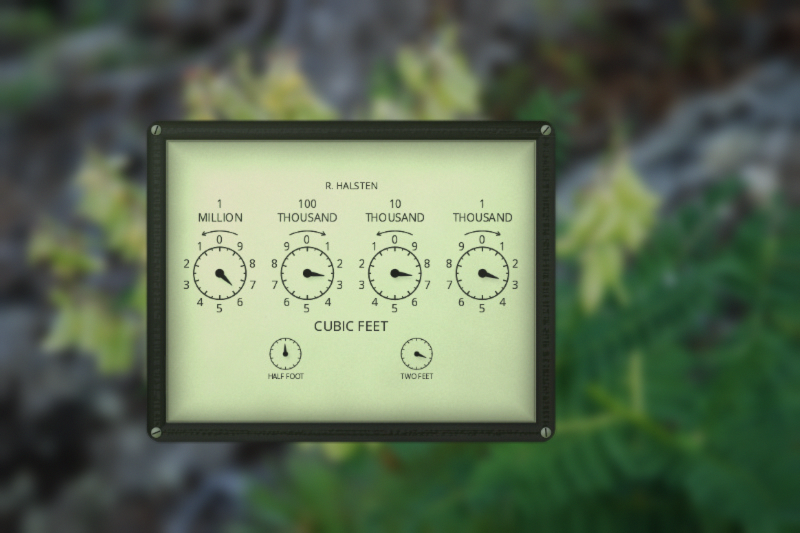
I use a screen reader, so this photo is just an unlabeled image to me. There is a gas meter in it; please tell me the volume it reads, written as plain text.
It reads 627300 ft³
